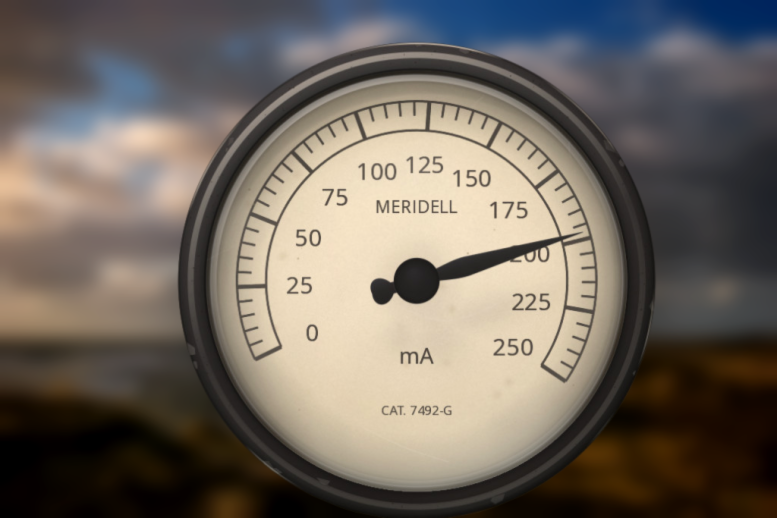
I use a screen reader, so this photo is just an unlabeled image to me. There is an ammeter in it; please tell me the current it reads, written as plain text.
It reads 197.5 mA
